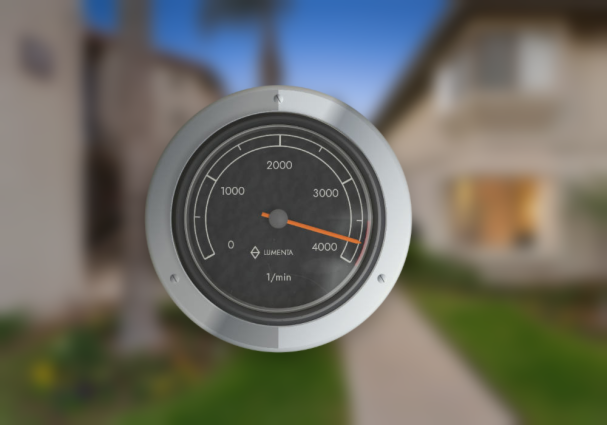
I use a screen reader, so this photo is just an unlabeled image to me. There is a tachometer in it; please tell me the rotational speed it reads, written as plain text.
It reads 3750 rpm
